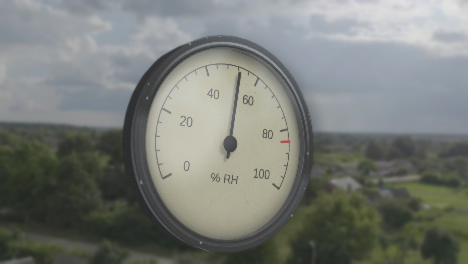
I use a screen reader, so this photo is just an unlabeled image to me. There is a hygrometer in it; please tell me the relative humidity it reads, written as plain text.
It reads 52 %
